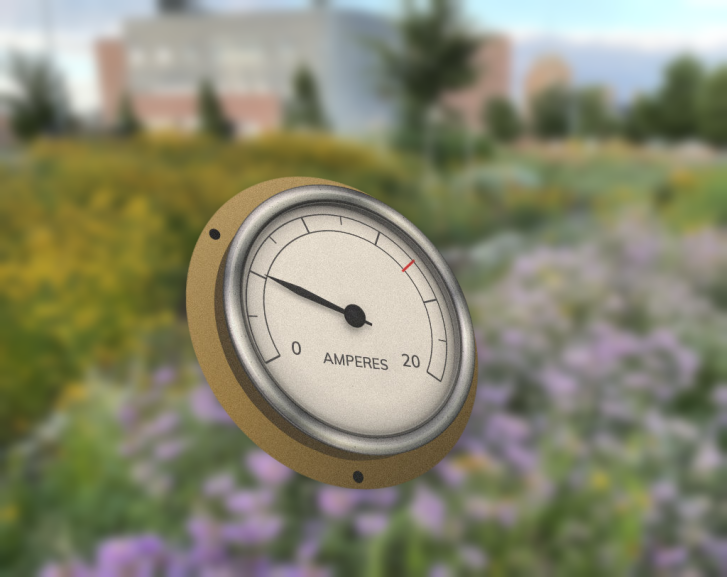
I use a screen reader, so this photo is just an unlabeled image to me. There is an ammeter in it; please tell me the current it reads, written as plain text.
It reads 4 A
